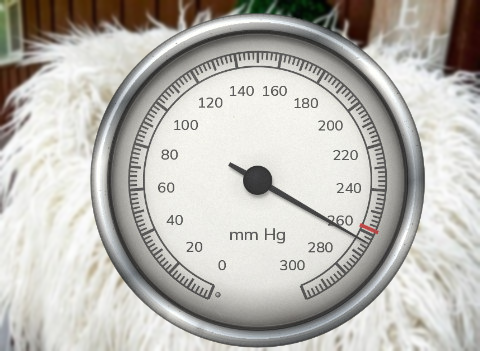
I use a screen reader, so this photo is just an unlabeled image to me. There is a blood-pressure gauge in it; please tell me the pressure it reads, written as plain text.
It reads 264 mmHg
